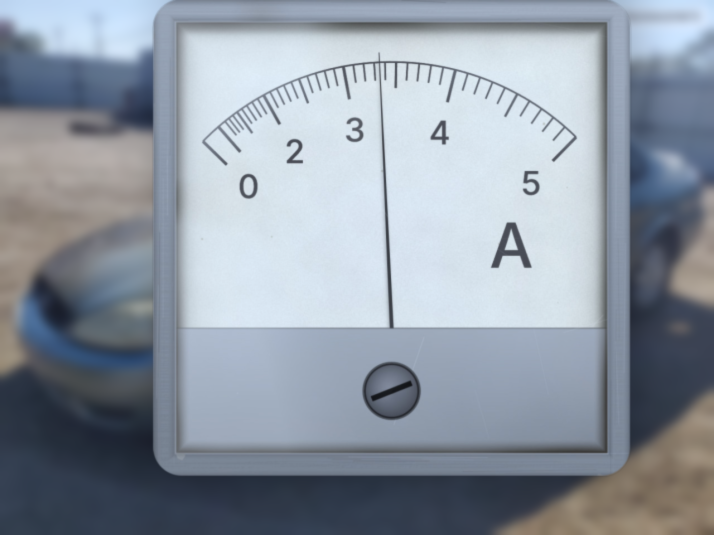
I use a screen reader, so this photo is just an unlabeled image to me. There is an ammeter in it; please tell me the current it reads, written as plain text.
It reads 3.35 A
